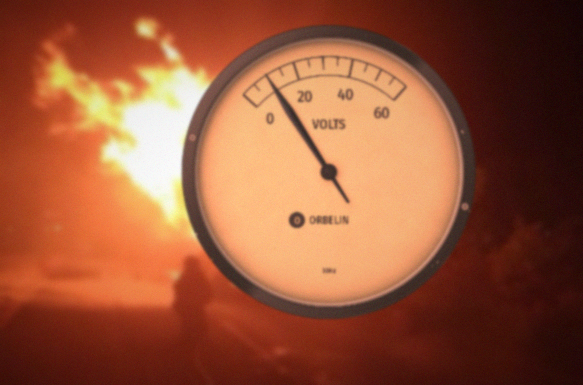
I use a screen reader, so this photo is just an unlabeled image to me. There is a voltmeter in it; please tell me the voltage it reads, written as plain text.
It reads 10 V
